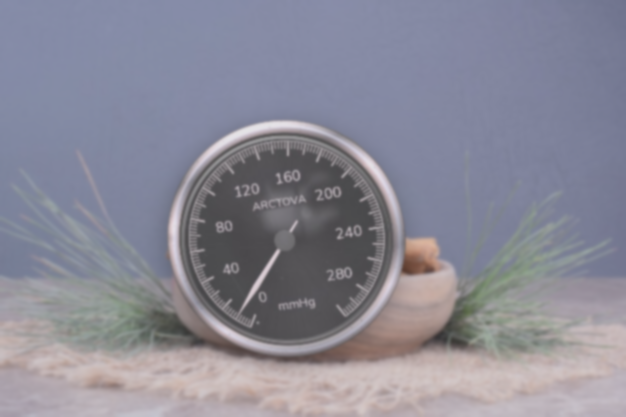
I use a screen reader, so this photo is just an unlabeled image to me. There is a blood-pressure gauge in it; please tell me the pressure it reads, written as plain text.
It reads 10 mmHg
